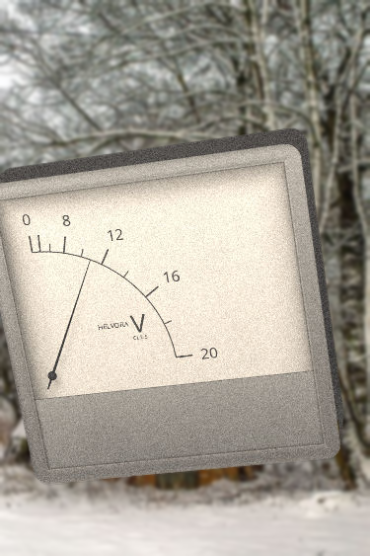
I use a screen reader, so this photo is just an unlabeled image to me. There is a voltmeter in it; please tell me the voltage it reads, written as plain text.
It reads 11 V
